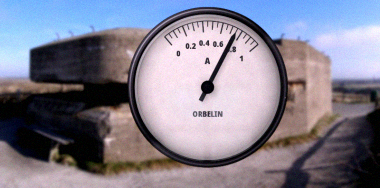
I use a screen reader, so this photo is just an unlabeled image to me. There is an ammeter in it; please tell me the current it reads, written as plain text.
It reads 0.75 A
